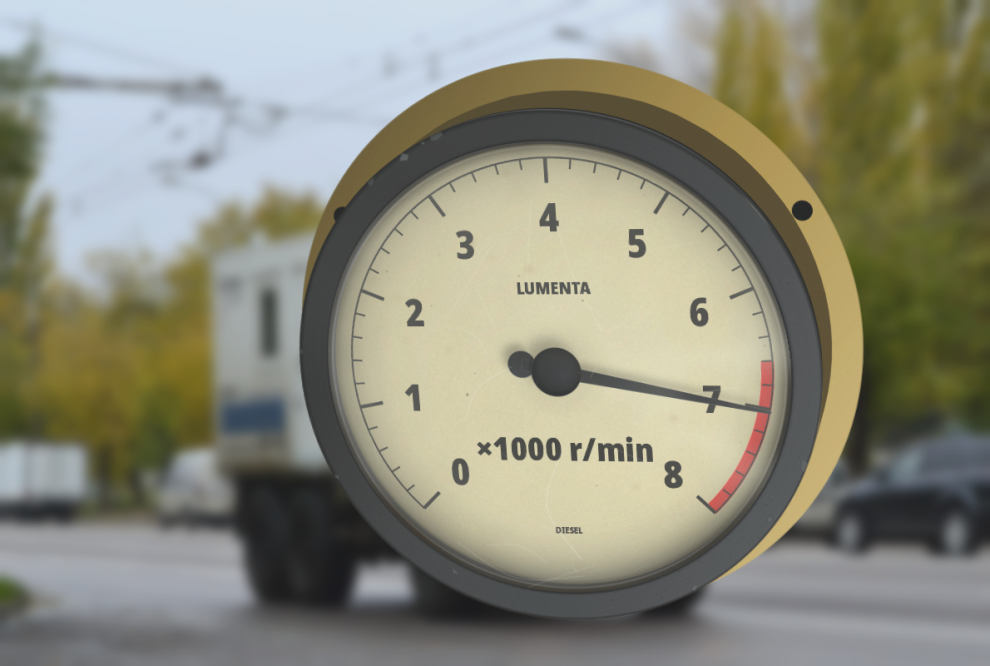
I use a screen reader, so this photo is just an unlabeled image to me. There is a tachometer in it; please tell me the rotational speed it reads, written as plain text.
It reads 7000 rpm
